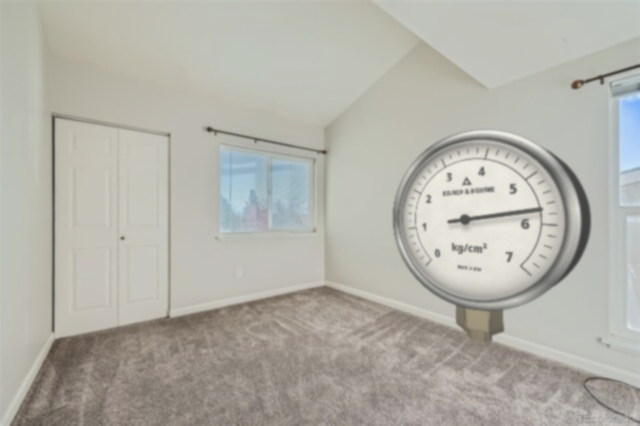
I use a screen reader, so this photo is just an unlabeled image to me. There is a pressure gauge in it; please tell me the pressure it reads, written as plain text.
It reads 5.7 kg/cm²
